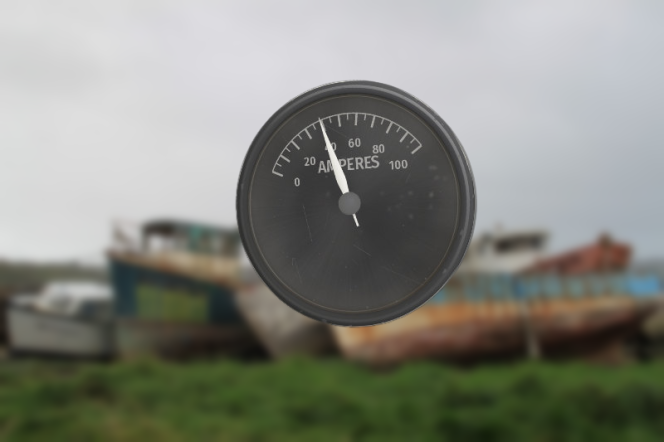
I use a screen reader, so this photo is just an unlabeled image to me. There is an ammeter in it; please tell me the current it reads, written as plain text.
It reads 40 A
